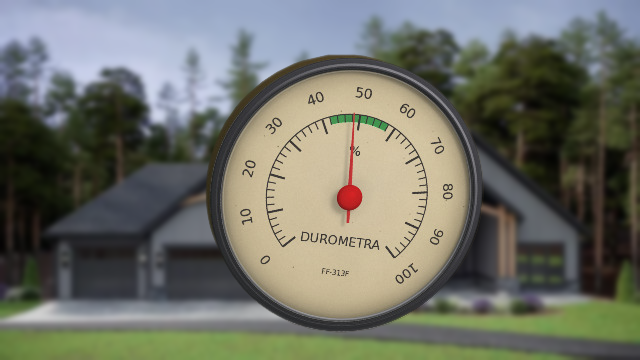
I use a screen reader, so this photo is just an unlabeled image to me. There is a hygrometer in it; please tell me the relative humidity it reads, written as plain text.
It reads 48 %
